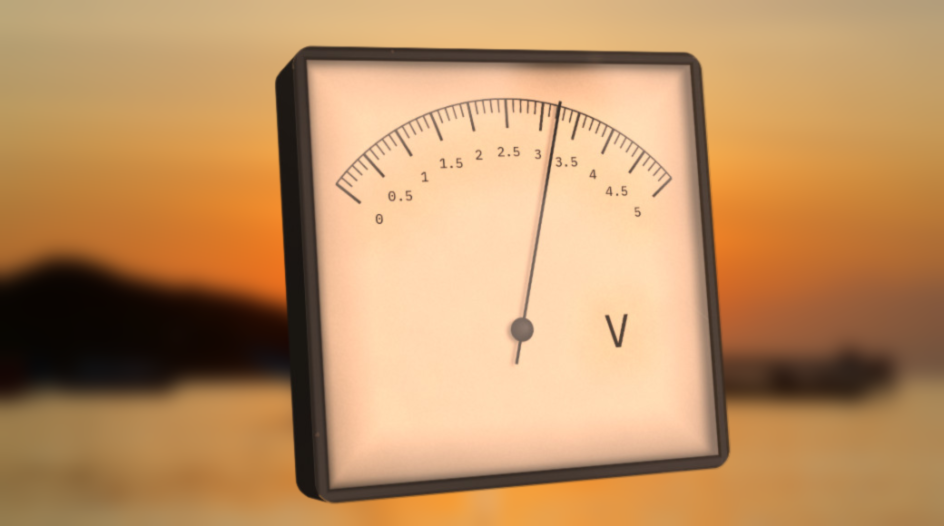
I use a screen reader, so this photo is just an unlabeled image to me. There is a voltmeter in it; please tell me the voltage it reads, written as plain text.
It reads 3.2 V
